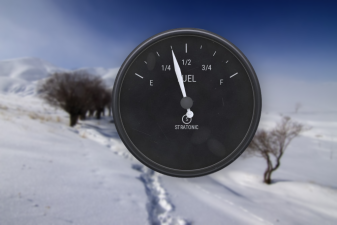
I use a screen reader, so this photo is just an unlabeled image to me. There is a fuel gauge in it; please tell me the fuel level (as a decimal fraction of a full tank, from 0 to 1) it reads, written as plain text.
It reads 0.375
